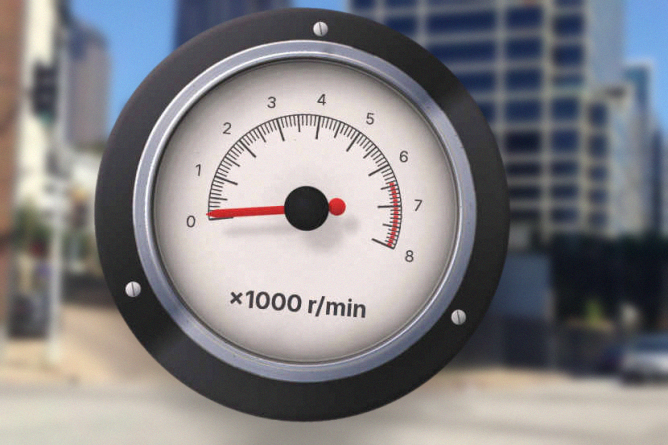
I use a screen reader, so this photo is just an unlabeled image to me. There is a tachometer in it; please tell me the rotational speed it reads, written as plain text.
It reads 100 rpm
